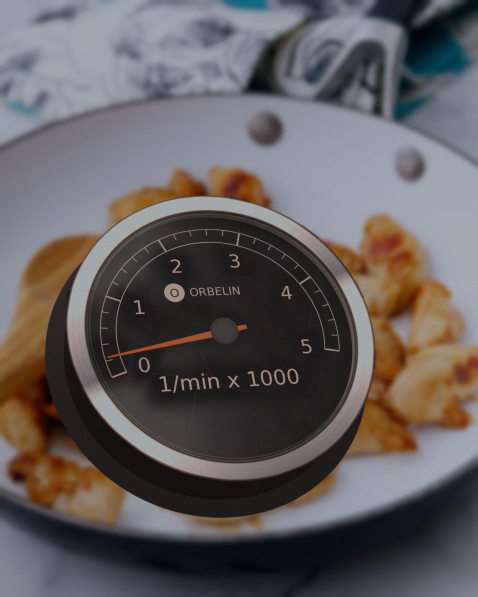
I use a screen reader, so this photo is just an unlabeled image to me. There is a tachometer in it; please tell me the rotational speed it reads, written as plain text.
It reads 200 rpm
